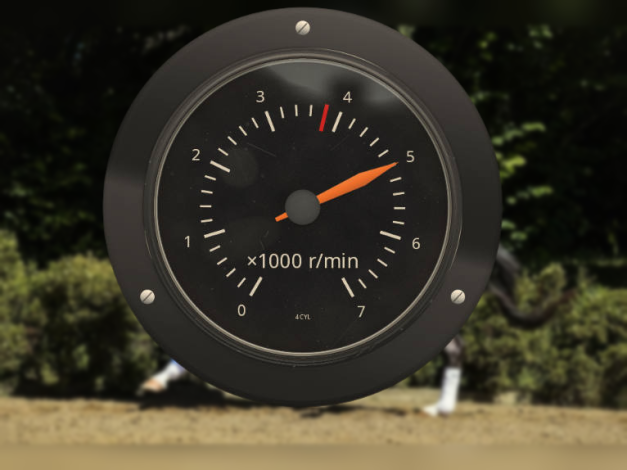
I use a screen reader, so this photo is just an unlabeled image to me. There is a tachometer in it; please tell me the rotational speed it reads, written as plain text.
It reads 5000 rpm
